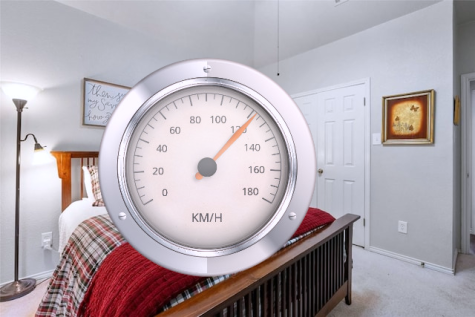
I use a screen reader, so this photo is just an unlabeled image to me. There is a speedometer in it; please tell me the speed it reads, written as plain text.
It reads 122.5 km/h
